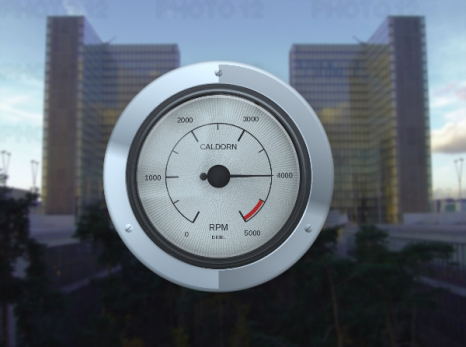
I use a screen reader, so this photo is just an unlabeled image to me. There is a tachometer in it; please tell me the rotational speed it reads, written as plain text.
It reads 4000 rpm
